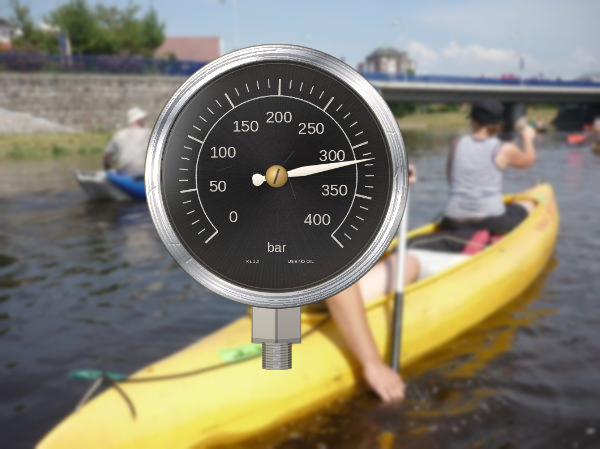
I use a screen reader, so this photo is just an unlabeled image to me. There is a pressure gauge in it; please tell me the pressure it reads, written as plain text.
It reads 315 bar
